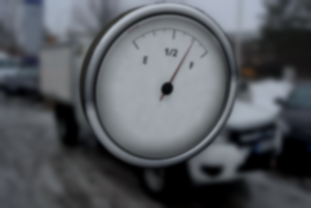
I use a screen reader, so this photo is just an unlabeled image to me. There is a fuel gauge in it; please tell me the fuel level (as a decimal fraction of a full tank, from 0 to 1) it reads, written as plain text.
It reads 0.75
